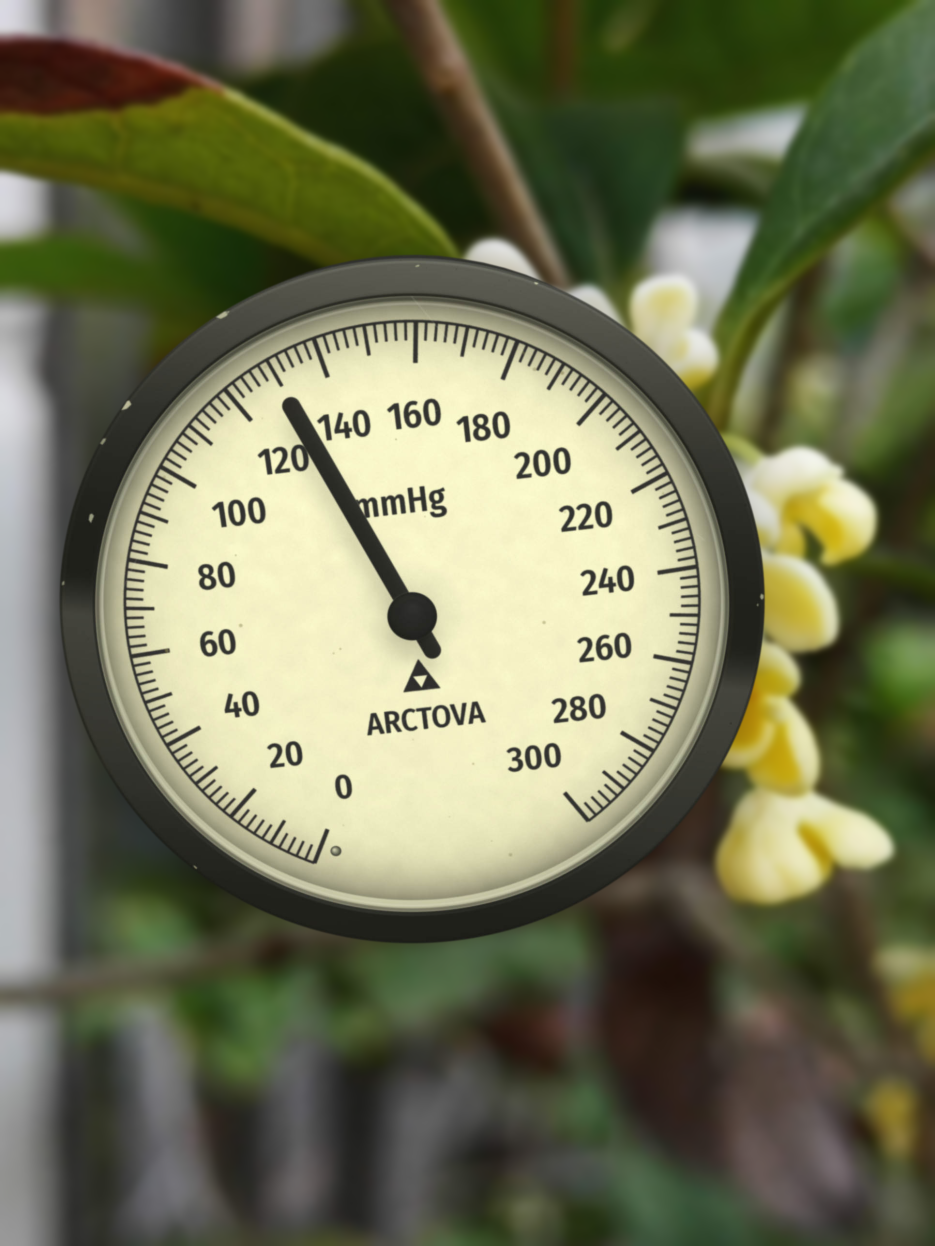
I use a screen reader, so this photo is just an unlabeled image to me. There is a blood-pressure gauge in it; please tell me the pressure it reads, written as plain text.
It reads 130 mmHg
